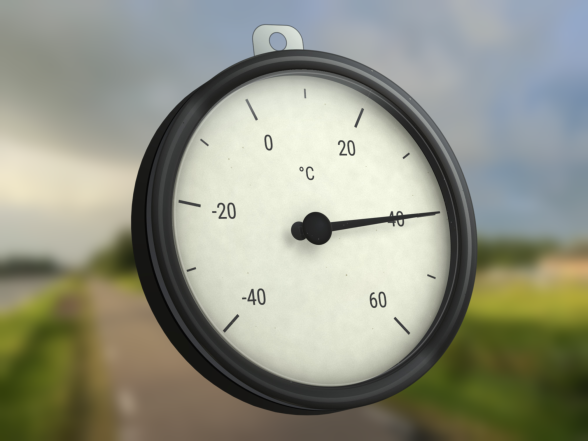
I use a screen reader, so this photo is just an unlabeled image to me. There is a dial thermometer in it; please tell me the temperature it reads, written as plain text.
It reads 40 °C
